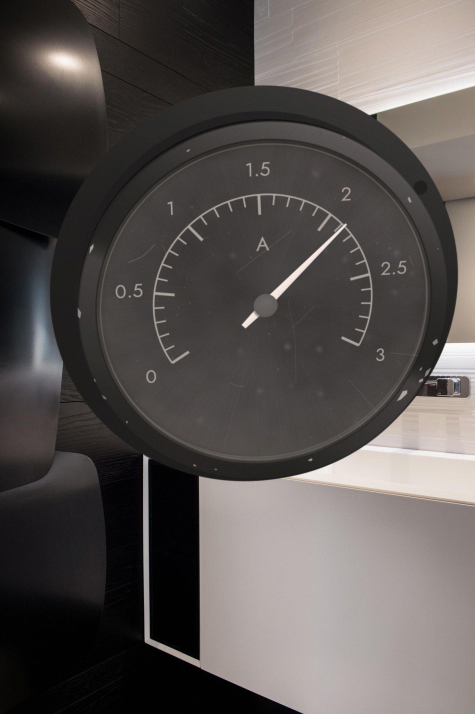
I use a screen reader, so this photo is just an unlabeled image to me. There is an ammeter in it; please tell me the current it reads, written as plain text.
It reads 2.1 A
